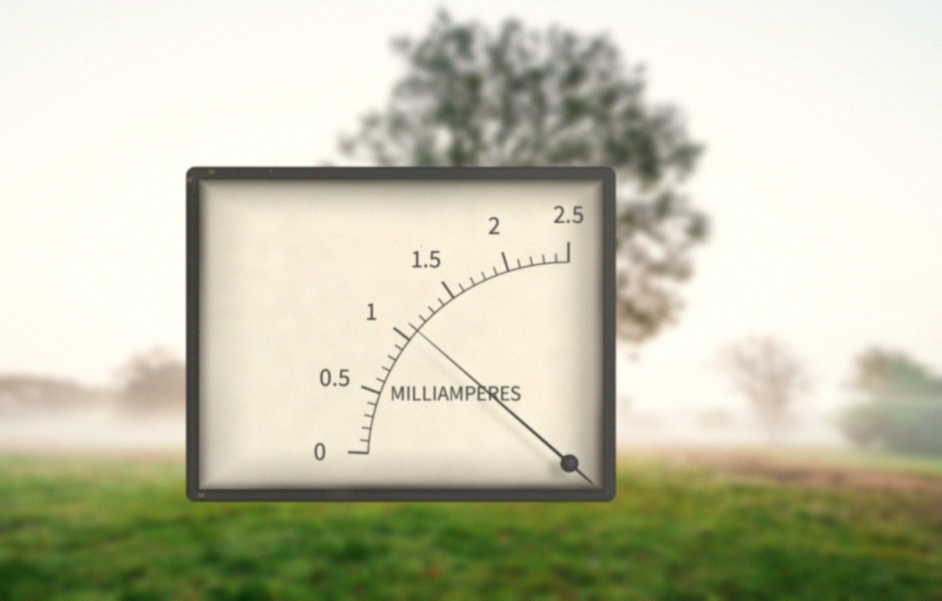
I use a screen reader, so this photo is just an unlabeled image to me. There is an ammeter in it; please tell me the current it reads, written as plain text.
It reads 1.1 mA
